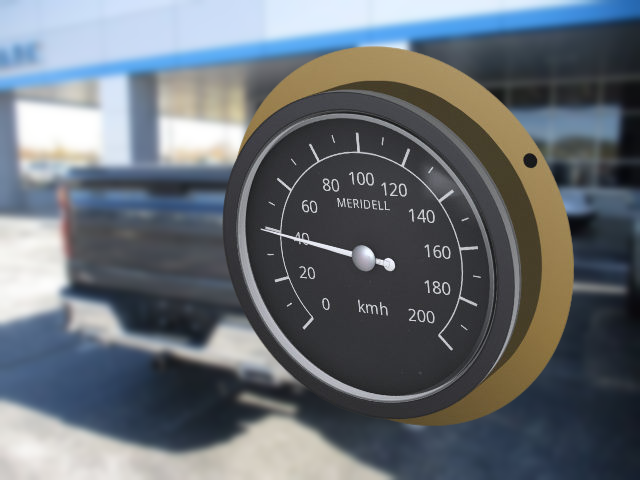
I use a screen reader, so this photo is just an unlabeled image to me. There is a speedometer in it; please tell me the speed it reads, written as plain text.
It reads 40 km/h
